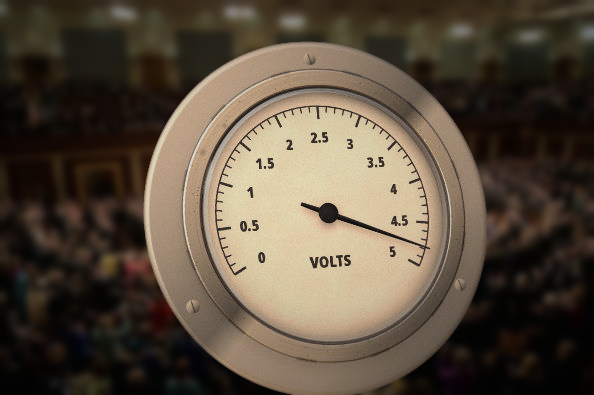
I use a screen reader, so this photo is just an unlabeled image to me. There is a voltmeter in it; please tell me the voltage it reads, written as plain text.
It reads 4.8 V
